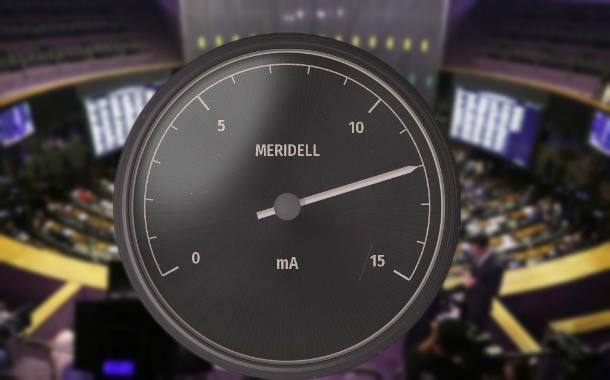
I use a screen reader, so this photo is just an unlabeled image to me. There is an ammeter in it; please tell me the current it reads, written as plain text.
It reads 12 mA
